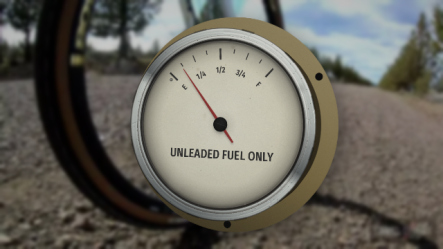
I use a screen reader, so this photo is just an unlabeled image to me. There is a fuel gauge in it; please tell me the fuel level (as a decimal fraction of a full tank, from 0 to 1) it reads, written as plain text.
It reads 0.125
